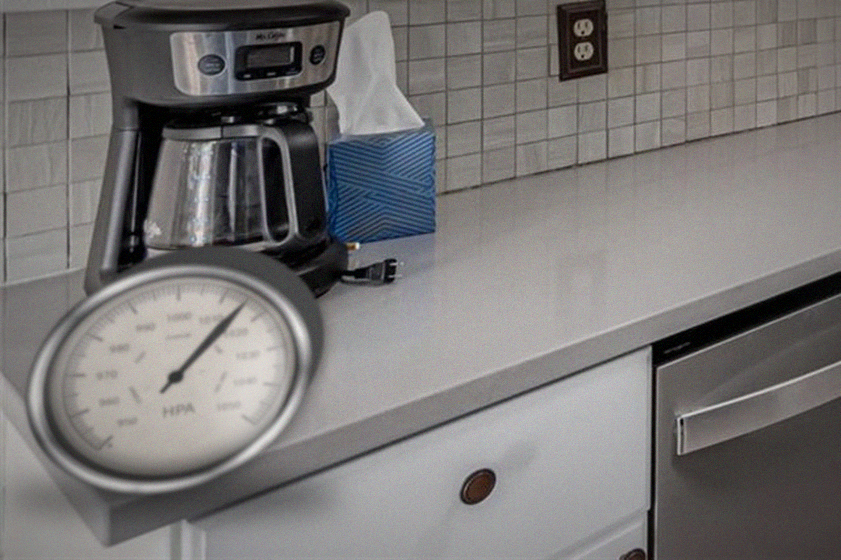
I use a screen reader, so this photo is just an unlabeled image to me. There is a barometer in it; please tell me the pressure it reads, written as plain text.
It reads 1015 hPa
